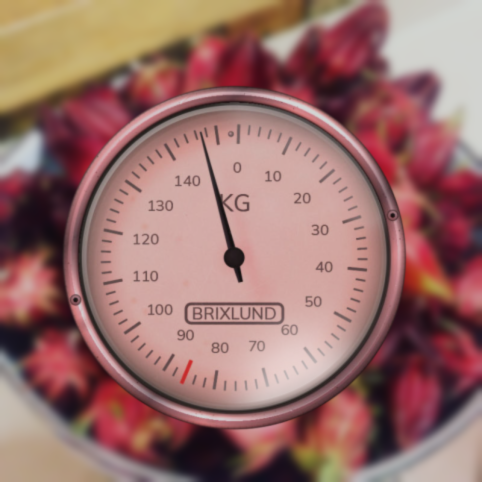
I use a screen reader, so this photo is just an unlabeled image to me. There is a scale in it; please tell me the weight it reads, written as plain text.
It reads 147 kg
